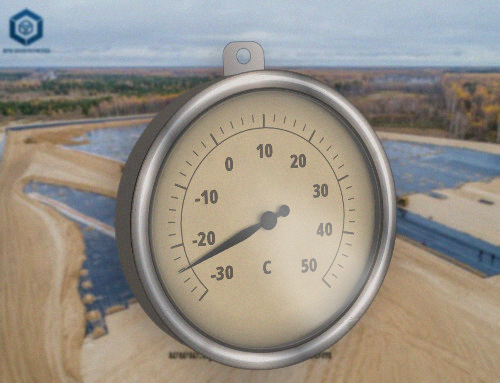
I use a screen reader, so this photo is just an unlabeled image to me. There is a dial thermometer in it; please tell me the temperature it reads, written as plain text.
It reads -24 °C
